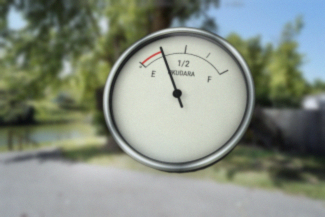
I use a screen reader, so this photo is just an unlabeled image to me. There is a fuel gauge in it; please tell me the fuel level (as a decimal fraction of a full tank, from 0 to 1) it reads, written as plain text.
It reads 0.25
